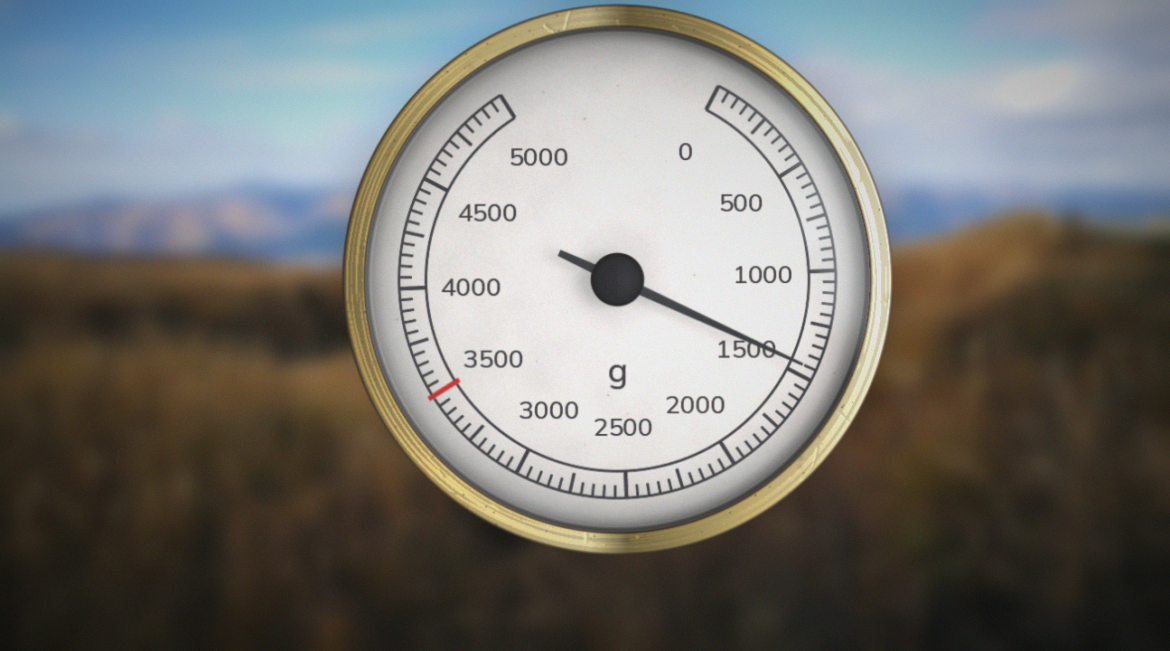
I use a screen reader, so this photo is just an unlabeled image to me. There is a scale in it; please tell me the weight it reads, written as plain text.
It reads 1450 g
